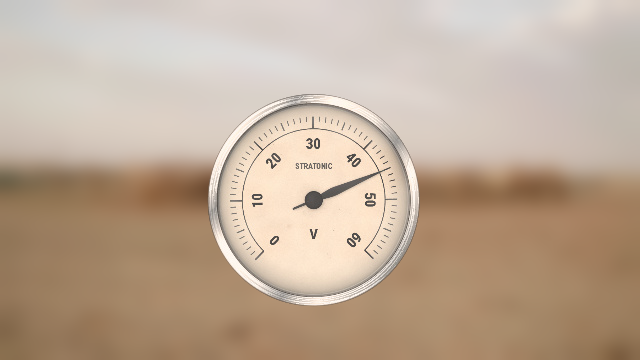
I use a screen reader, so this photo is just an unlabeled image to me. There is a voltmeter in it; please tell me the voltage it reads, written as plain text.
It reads 45 V
